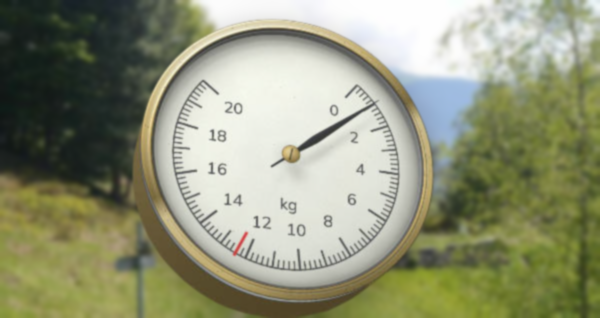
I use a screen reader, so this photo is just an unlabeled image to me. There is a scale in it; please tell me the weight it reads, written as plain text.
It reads 1 kg
